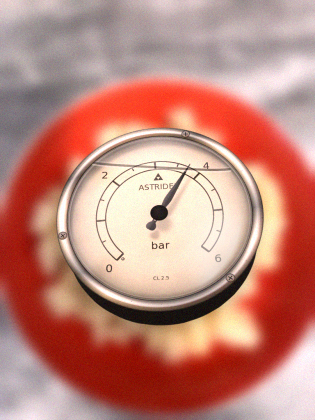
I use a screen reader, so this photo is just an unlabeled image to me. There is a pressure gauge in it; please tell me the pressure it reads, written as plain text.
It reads 3.75 bar
